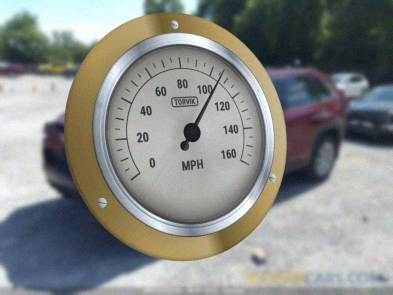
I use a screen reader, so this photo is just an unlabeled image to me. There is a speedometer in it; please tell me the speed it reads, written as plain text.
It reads 105 mph
